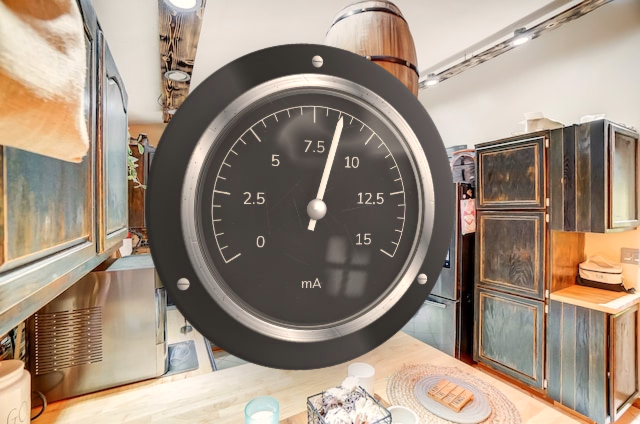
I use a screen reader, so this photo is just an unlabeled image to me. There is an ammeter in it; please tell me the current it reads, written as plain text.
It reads 8.5 mA
